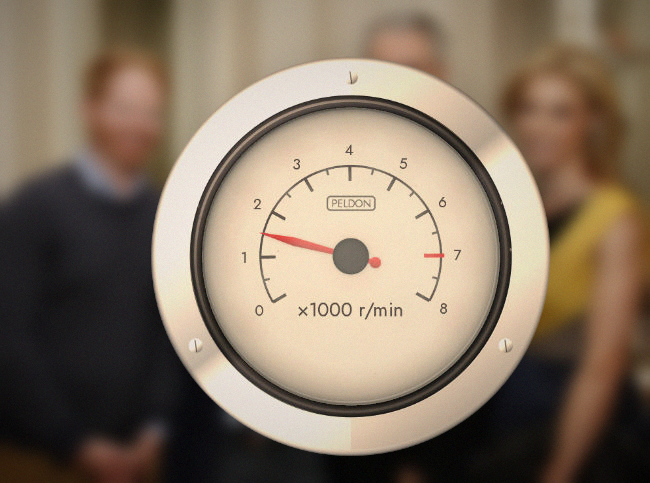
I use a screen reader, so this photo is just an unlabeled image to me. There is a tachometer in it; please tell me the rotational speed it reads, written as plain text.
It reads 1500 rpm
